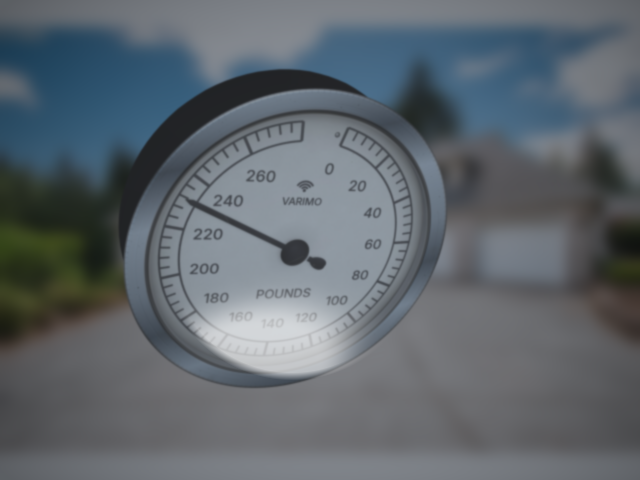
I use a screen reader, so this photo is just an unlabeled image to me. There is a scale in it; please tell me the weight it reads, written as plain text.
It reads 232 lb
